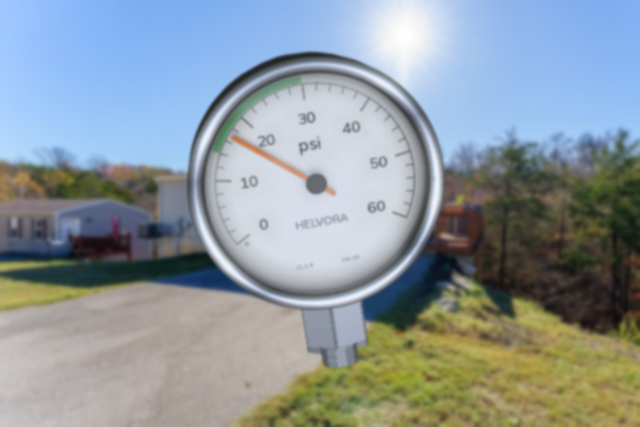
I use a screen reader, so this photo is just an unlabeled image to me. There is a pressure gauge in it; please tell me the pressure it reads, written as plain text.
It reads 17 psi
